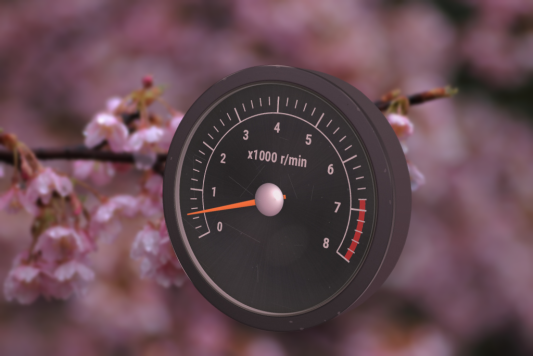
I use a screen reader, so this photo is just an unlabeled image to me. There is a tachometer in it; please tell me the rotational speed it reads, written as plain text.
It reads 500 rpm
